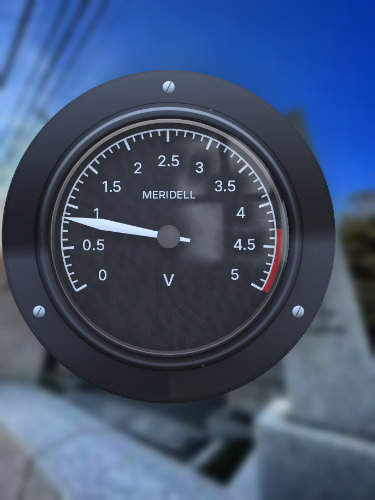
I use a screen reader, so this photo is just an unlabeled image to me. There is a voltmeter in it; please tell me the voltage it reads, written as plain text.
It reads 0.85 V
